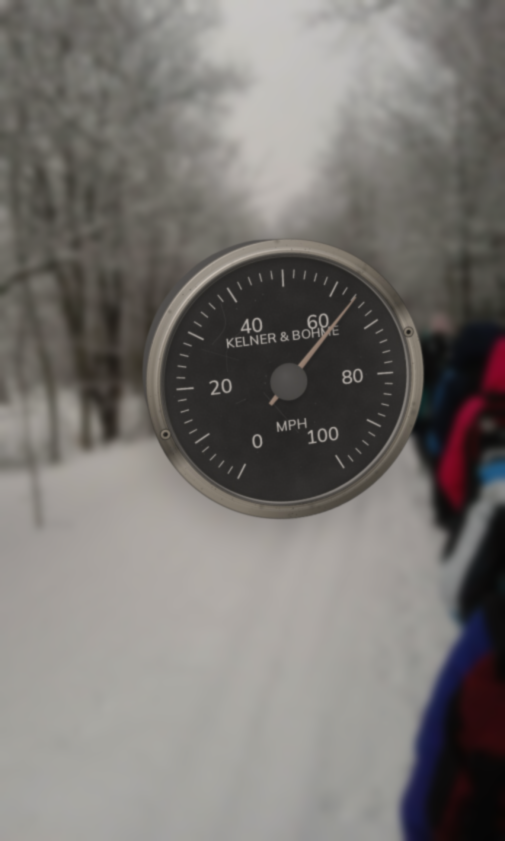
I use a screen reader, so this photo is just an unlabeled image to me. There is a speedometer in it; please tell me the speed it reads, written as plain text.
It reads 64 mph
